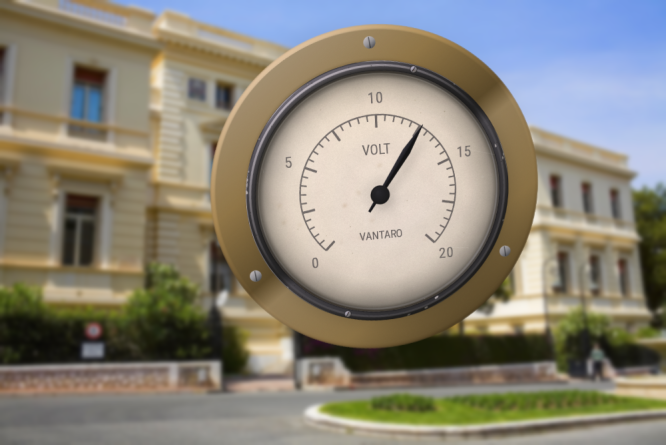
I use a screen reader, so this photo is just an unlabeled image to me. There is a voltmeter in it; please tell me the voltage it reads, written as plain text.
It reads 12.5 V
